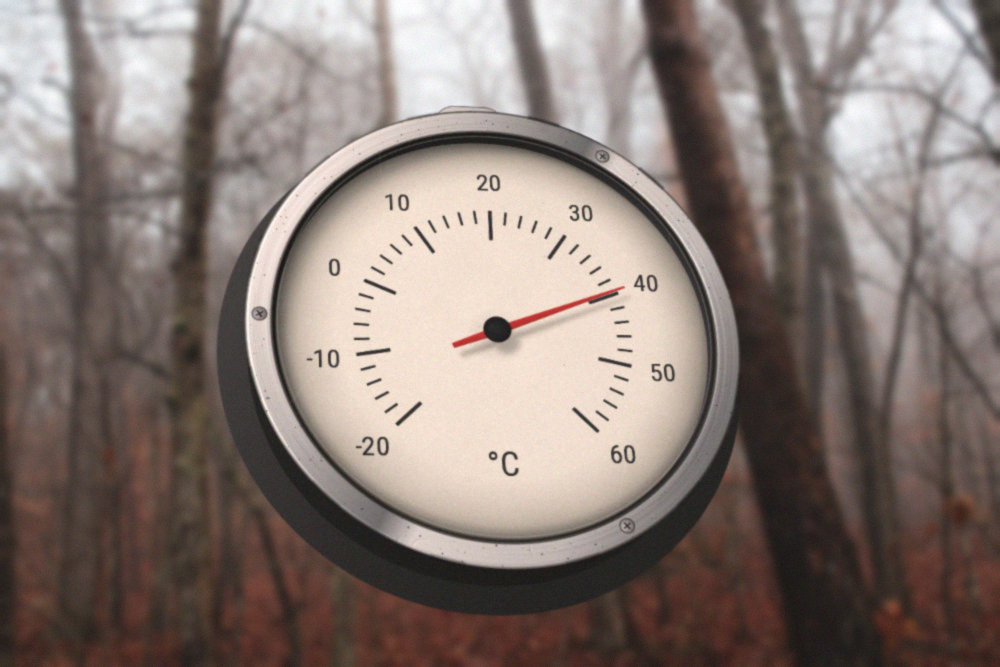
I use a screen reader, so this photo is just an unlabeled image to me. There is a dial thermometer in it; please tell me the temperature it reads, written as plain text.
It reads 40 °C
